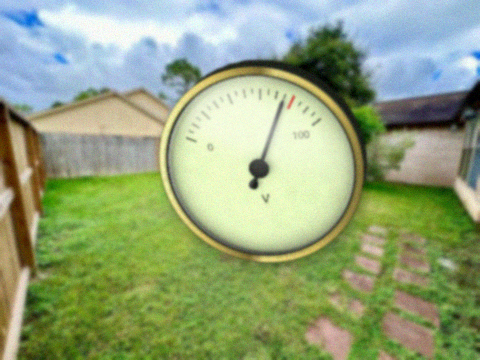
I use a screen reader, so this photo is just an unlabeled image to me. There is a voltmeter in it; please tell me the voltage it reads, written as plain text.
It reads 75 V
